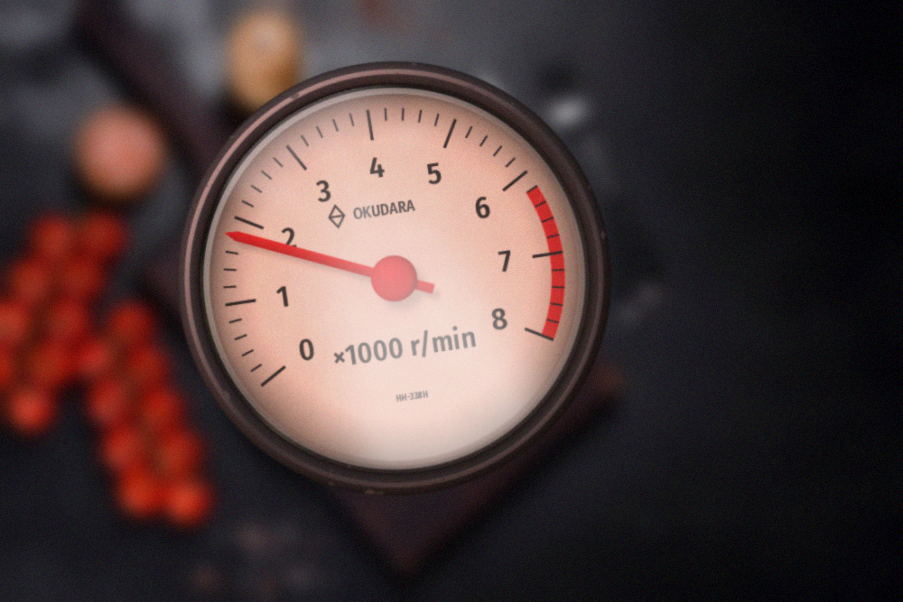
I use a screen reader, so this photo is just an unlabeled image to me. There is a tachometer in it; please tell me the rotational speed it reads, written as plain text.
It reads 1800 rpm
